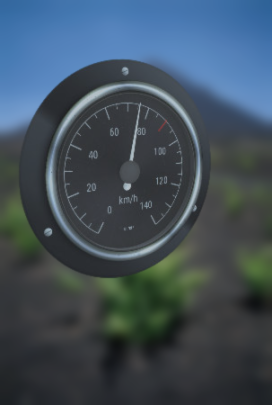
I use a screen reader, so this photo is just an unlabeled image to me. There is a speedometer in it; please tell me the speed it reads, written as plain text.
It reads 75 km/h
